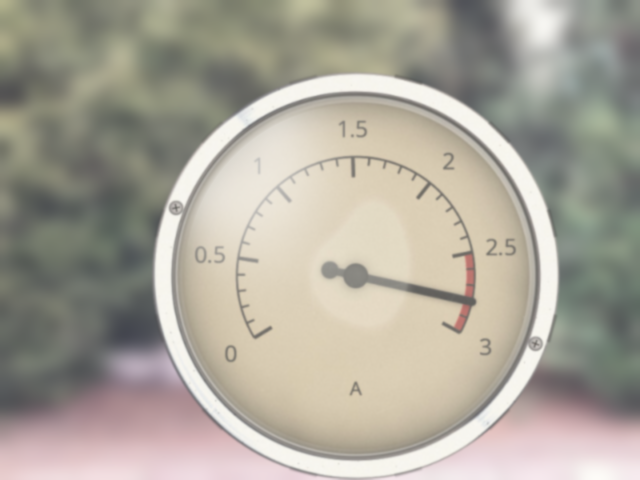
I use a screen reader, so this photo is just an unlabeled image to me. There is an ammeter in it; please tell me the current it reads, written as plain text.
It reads 2.8 A
